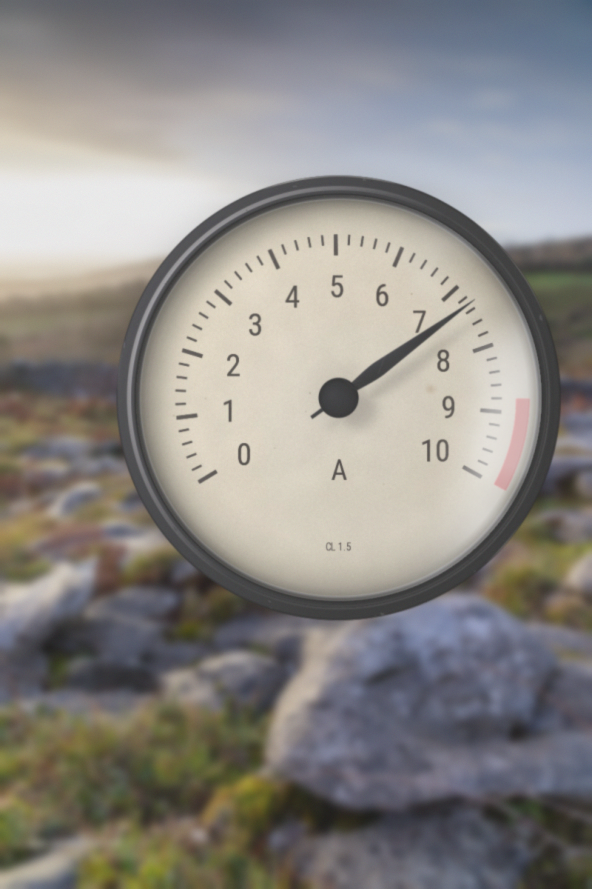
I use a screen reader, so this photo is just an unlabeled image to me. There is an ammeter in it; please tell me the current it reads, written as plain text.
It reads 7.3 A
